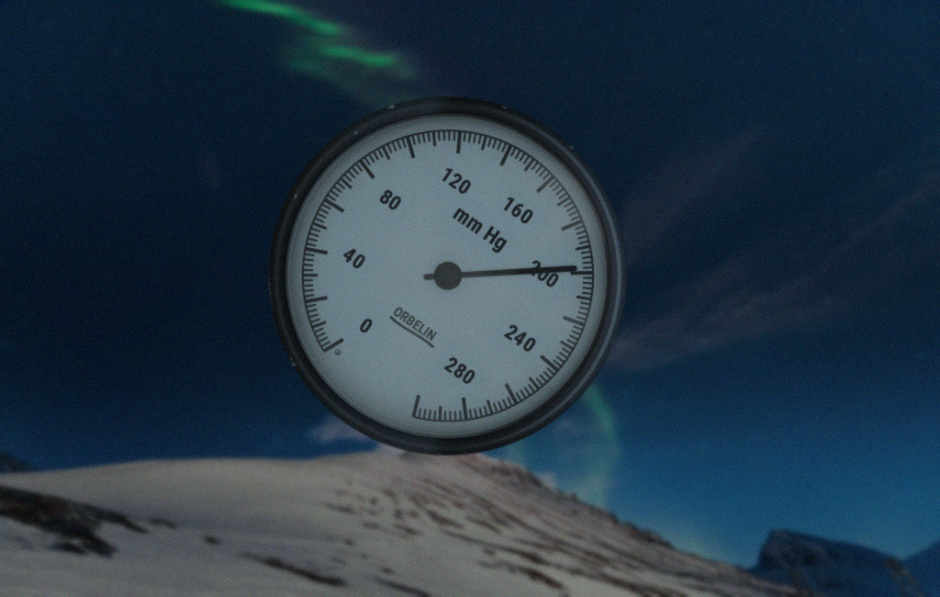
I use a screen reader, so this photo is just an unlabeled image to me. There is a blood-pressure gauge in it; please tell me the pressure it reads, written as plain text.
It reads 198 mmHg
